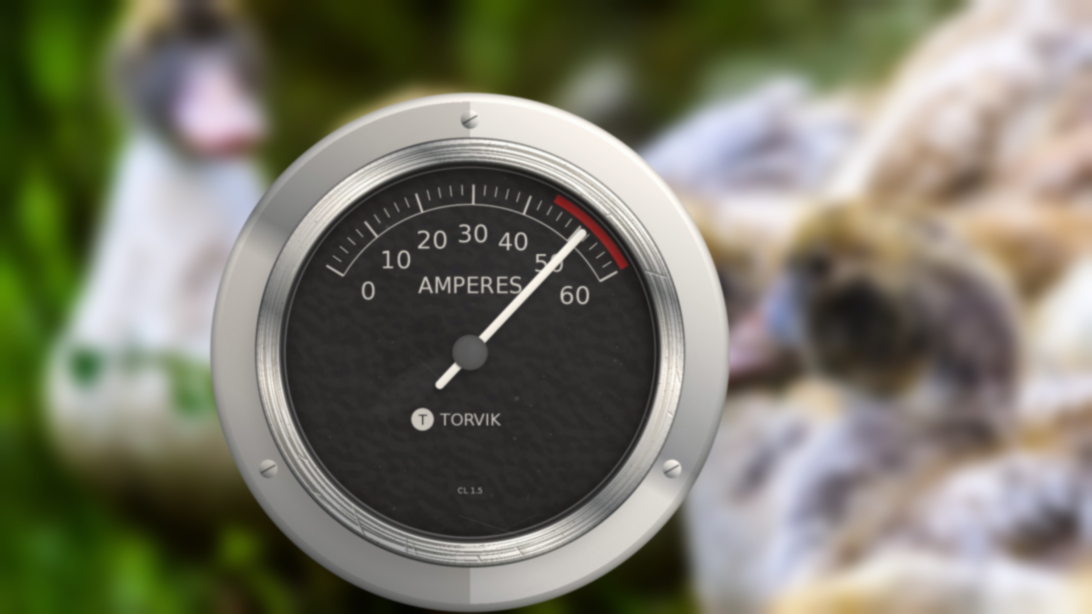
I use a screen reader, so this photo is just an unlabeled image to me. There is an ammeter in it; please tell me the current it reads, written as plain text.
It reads 51 A
